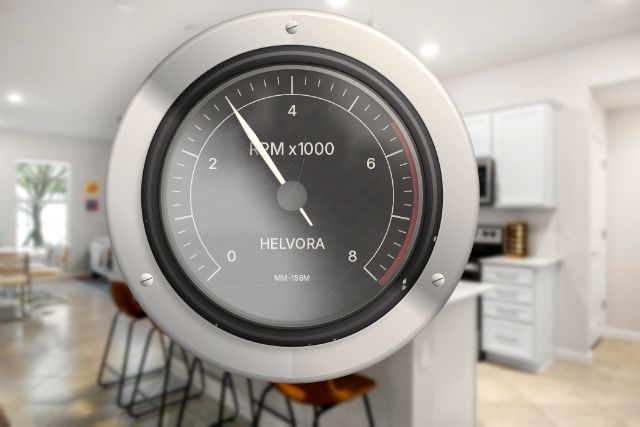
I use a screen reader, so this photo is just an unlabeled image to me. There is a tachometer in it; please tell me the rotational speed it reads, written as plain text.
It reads 3000 rpm
